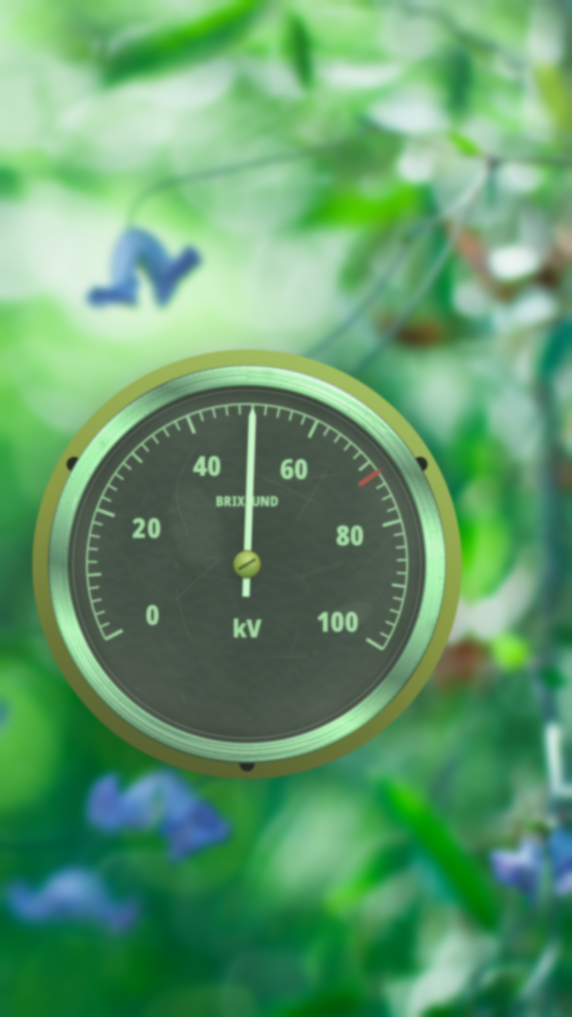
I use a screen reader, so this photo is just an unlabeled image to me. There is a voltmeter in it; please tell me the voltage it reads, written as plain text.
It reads 50 kV
